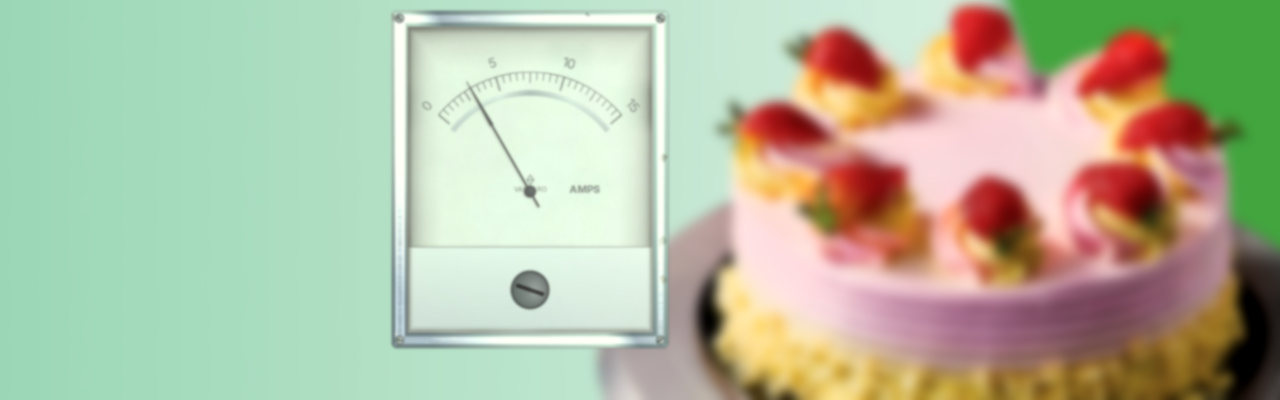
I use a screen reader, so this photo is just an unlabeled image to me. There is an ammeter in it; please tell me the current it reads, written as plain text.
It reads 3 A
